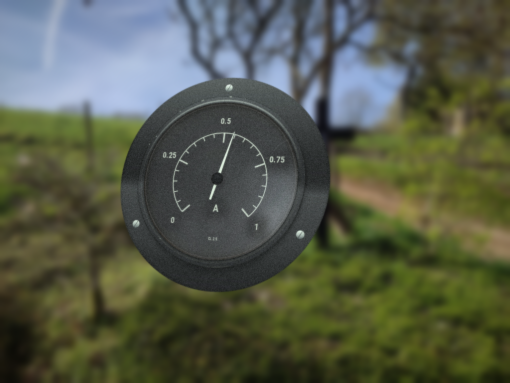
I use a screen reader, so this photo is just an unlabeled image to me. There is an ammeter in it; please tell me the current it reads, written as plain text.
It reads 0.55 A
